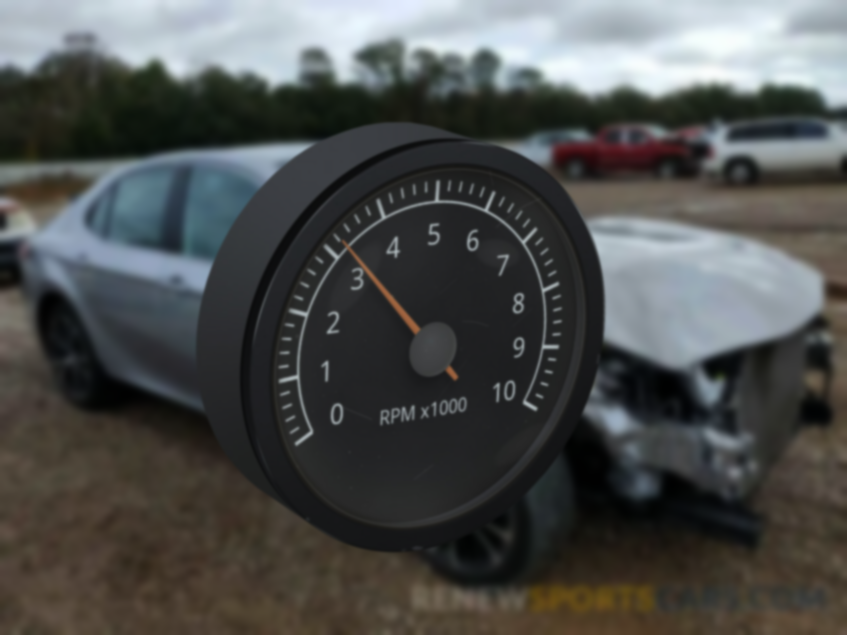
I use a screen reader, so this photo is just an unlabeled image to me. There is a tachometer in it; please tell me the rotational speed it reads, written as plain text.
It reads 3200 rpm
